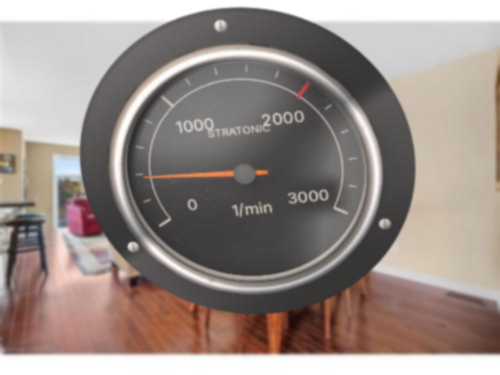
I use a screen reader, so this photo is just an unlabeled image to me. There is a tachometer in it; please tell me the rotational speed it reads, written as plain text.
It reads 400 rpm
